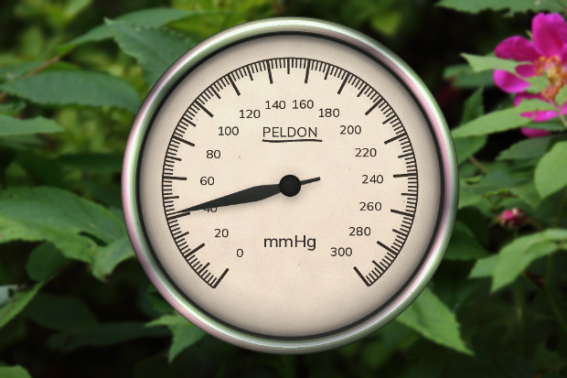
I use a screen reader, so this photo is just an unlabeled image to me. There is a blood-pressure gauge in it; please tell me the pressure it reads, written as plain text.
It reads 42 mmHg
